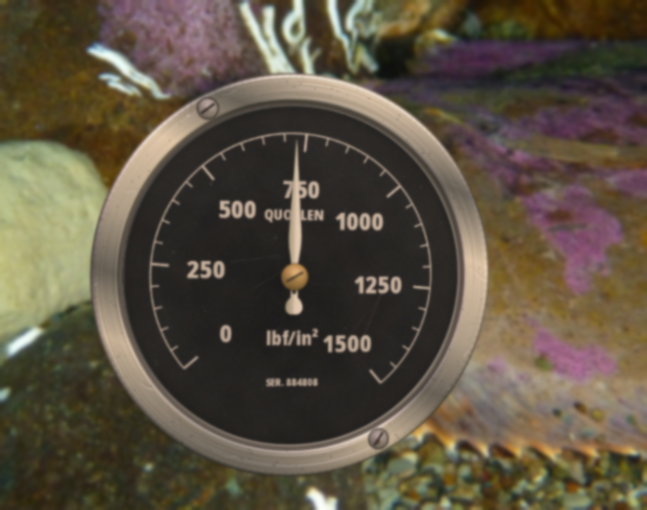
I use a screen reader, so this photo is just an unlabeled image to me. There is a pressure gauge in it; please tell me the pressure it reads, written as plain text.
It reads 725 psi
